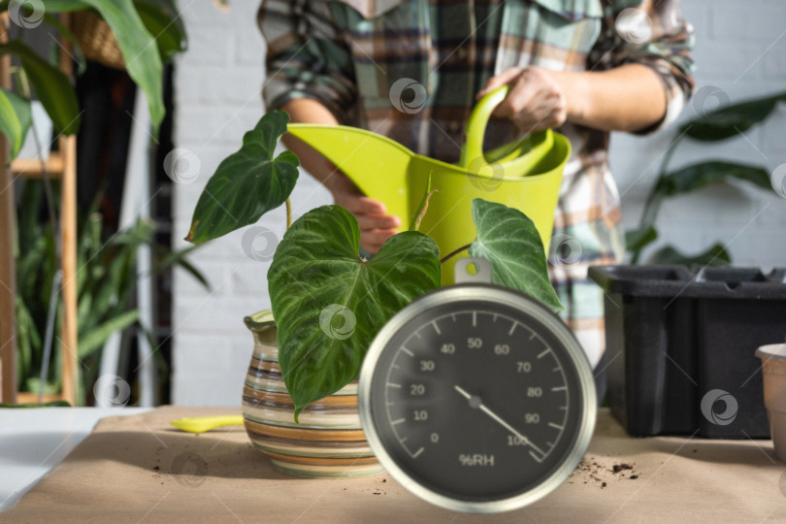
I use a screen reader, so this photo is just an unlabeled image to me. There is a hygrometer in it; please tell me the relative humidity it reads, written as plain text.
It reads 97.5 %
